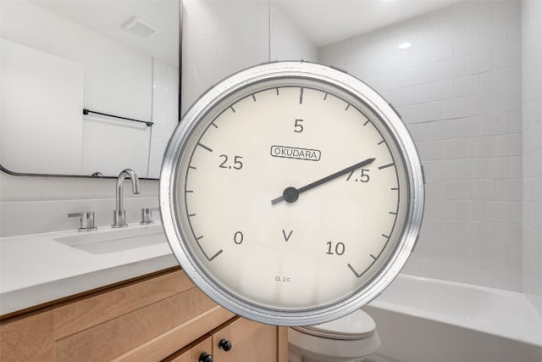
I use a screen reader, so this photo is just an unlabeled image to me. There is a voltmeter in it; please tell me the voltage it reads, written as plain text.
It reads 7.25 V
